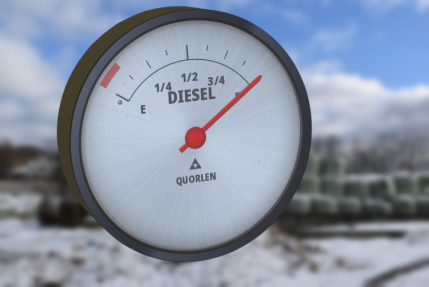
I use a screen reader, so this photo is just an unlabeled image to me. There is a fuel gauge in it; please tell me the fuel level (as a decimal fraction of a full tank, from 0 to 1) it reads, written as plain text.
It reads 1
